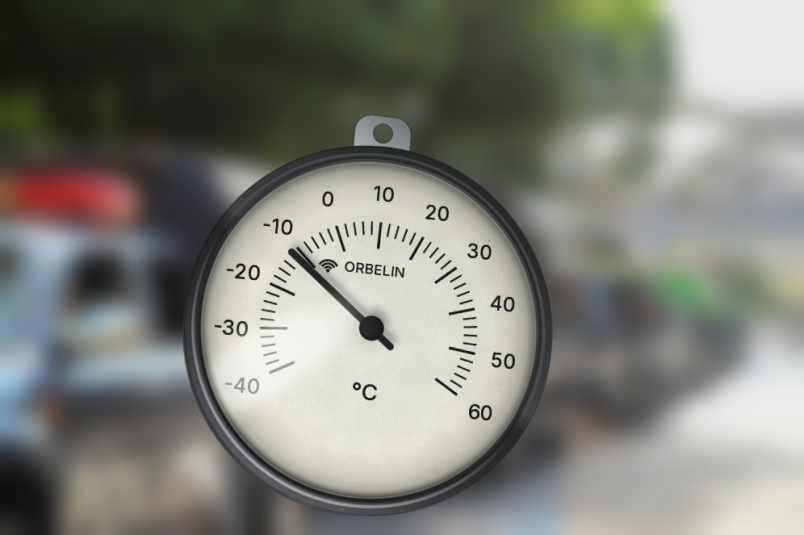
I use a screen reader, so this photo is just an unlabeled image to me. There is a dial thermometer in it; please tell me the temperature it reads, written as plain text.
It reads -12 °C
